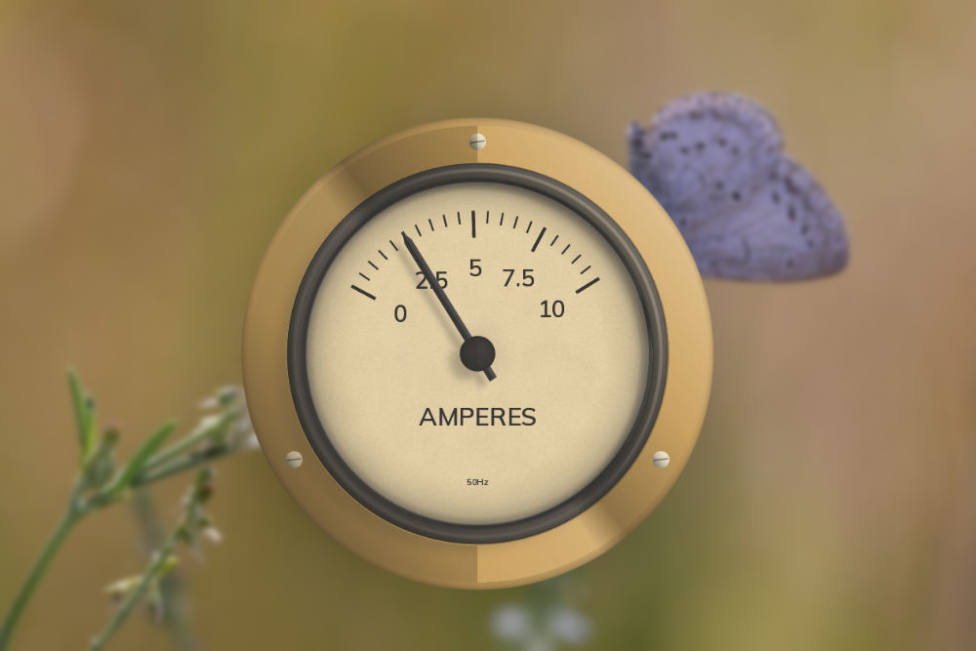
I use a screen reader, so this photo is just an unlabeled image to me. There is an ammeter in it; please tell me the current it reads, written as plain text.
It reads 2.5 A
